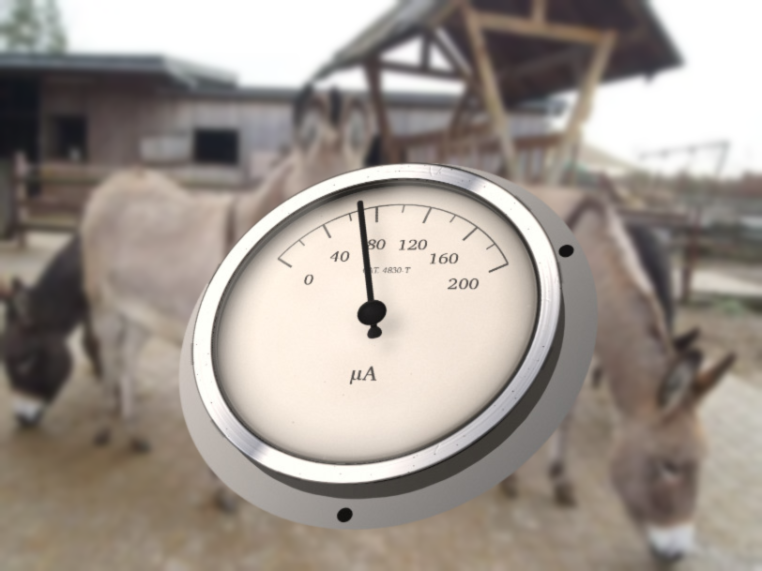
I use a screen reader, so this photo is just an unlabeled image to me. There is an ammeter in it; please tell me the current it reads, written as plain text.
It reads 70 µA
